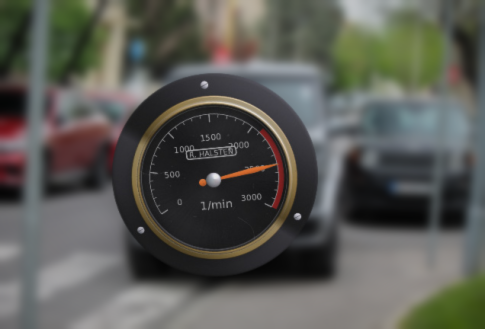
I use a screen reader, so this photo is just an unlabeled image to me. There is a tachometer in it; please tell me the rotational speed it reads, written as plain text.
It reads 2500 rpm
